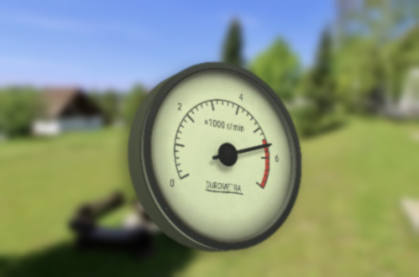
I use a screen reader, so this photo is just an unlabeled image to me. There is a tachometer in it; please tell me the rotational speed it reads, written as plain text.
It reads 5600 rpm
